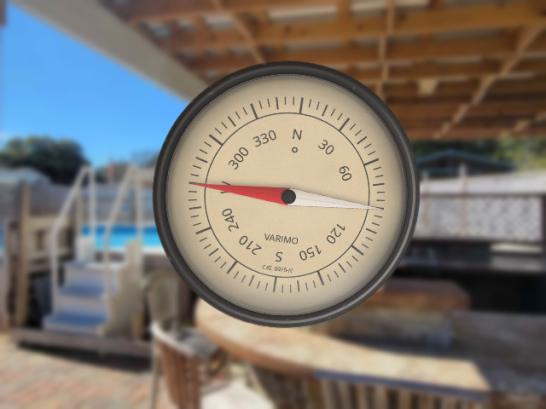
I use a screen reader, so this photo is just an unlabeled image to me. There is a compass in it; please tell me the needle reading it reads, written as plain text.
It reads 270 °
